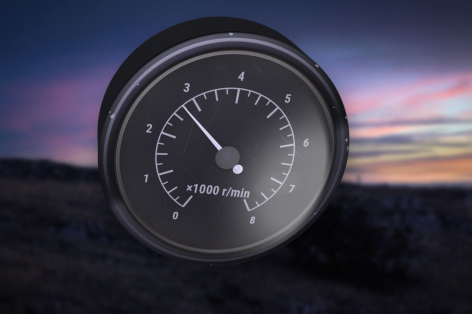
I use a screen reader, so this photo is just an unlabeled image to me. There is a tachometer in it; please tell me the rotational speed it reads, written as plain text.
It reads 2750 rpm
